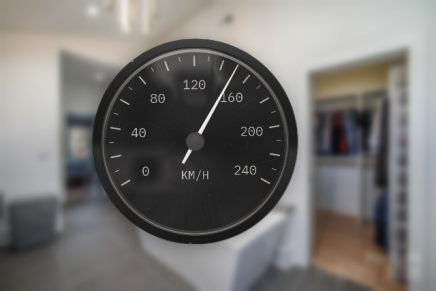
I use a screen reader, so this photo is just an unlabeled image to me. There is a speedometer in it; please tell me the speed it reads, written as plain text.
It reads 150 km/h
